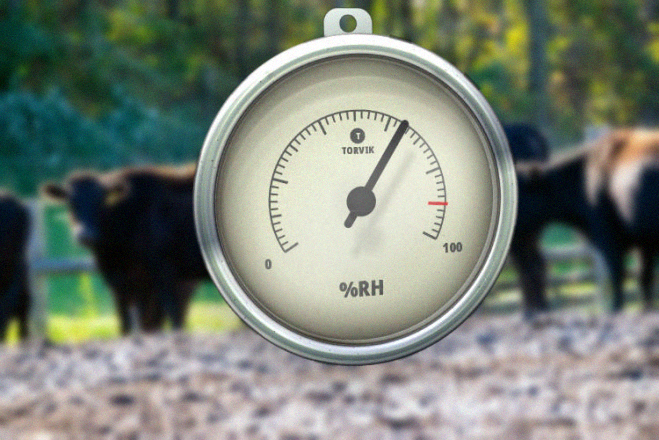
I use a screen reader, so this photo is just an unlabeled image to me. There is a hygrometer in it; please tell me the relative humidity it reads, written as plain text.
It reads 64 %
